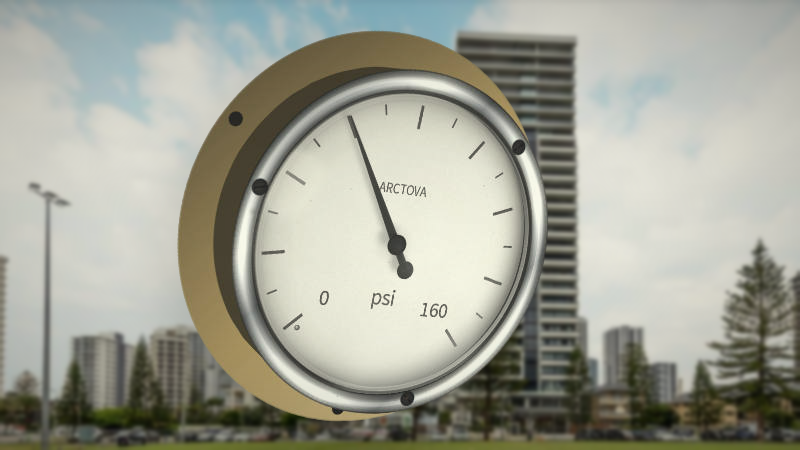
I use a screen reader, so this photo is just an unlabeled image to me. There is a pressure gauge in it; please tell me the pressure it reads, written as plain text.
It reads 60 psi
